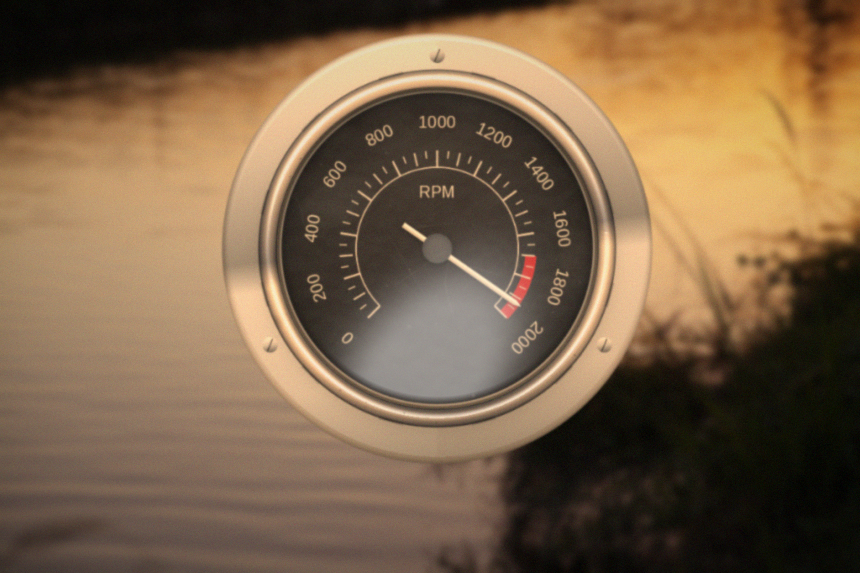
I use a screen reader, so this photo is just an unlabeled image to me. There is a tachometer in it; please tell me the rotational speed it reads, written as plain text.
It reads 1925 rpm
